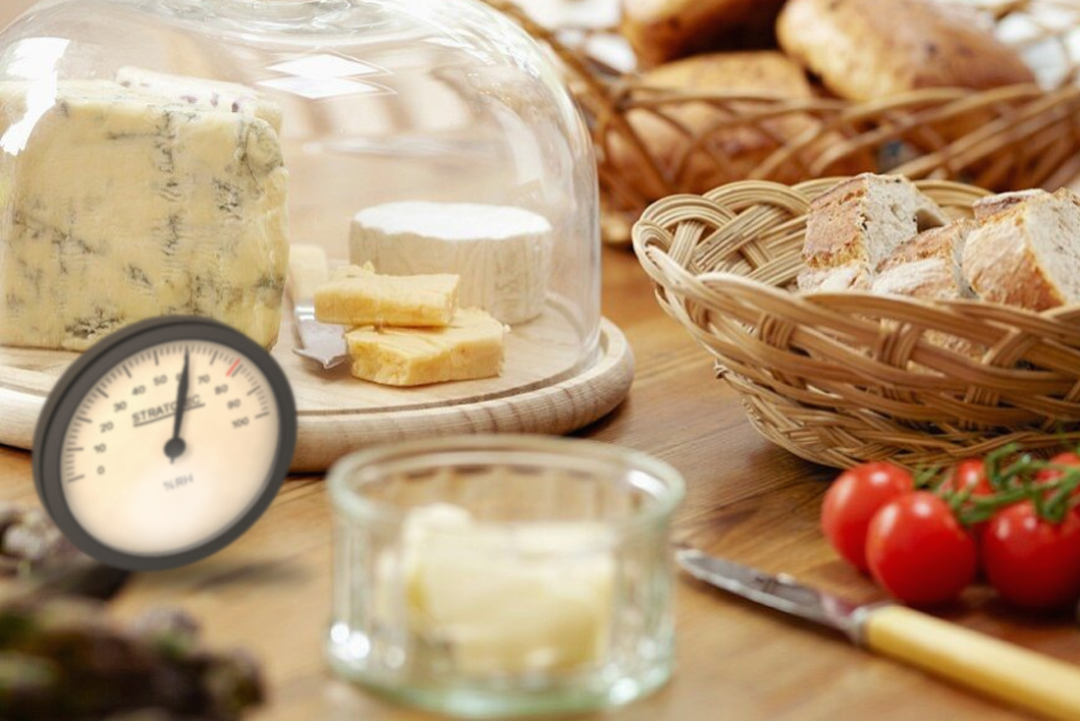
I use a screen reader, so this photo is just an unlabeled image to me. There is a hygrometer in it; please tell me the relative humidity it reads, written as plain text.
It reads 60 %
